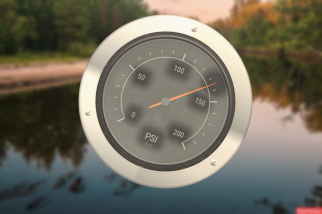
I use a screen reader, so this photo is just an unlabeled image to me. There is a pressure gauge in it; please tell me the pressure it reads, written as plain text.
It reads 135 psi
